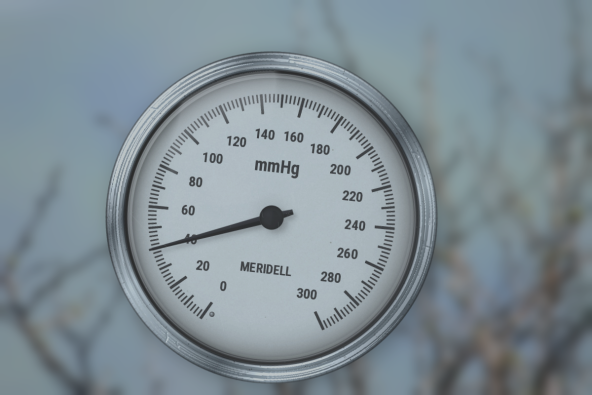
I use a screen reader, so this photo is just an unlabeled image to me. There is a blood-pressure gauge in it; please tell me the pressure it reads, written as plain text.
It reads 40 mmHg
